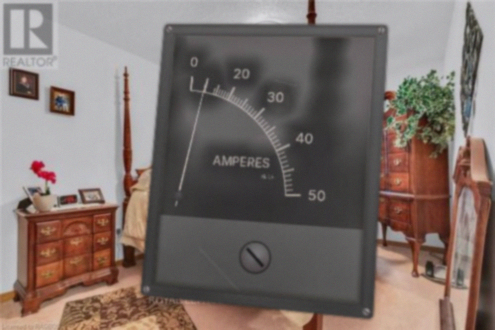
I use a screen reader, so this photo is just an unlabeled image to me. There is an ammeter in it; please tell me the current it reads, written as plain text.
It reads 10 A
